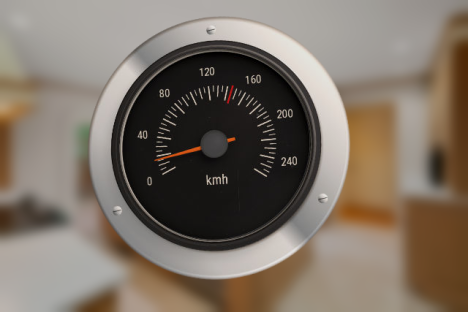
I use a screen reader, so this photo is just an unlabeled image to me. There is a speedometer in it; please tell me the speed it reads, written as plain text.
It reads 15 km/h
